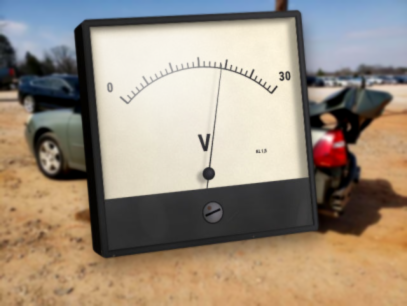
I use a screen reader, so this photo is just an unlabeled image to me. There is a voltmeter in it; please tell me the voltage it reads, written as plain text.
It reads 19 V
